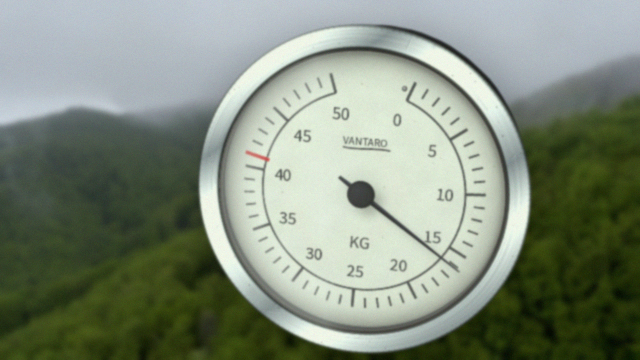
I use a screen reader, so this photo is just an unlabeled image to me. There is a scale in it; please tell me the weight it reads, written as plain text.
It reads 16 kg
